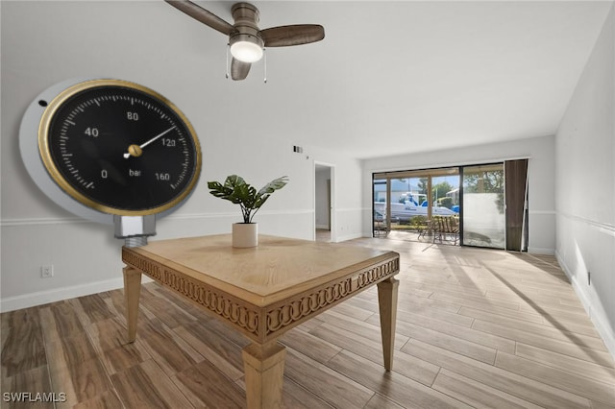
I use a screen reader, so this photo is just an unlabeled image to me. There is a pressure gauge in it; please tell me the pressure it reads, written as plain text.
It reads 110 bar
